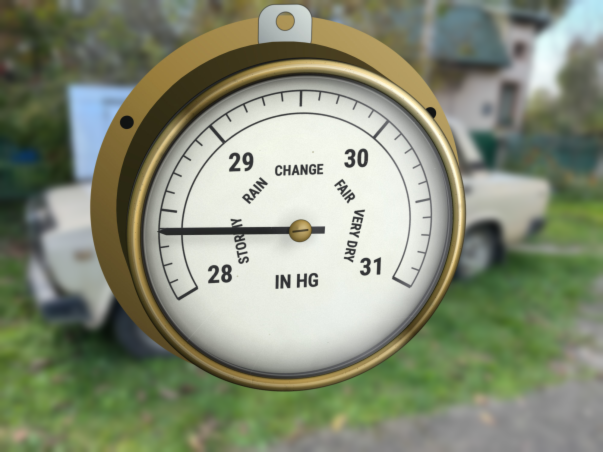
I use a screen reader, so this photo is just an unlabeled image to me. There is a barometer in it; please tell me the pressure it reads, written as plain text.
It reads 28.4 inHg
